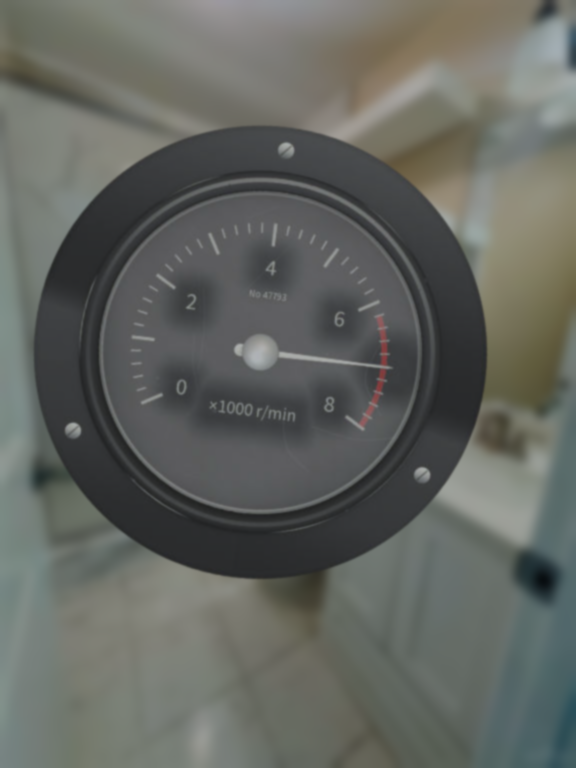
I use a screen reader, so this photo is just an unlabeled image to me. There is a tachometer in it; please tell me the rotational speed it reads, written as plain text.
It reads 7000 rpm
